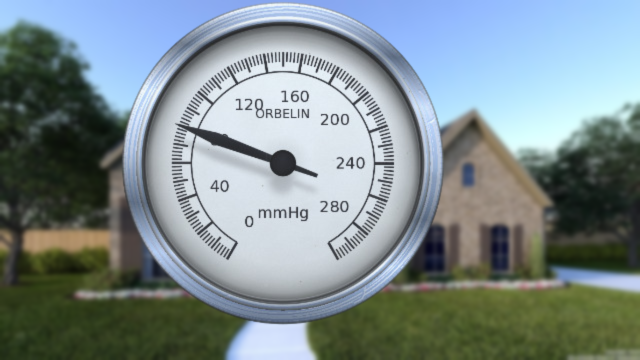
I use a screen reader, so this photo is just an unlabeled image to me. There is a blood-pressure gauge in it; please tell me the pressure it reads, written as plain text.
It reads 80 mmHg
